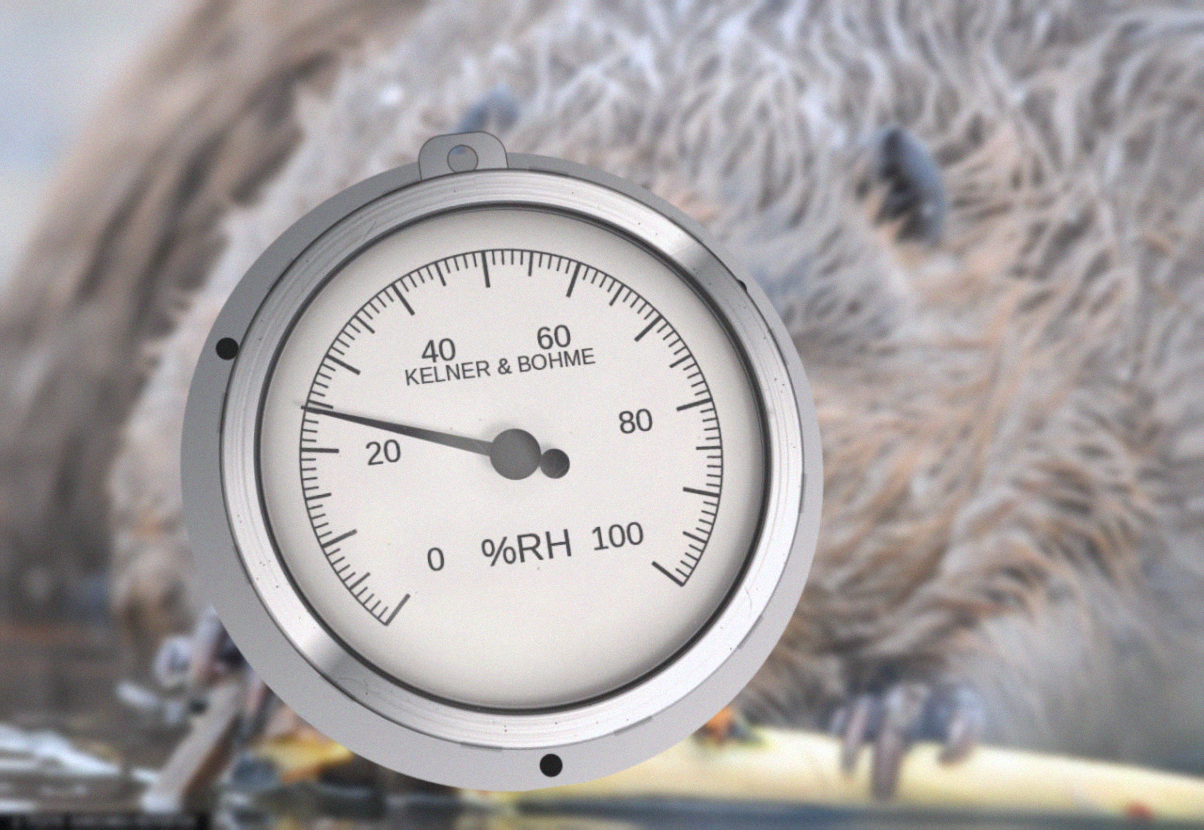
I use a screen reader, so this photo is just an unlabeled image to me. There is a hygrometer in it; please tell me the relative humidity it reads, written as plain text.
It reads 24 %
